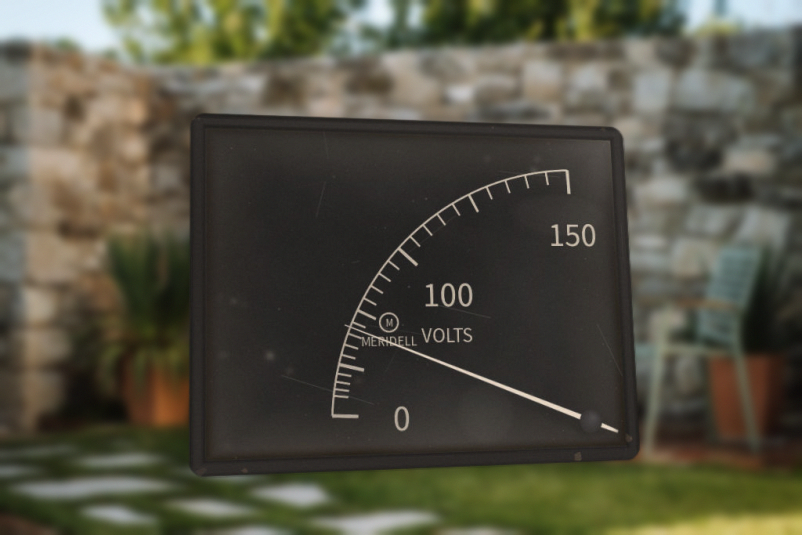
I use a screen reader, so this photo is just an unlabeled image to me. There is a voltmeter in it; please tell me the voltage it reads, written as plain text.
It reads 67.5 V
